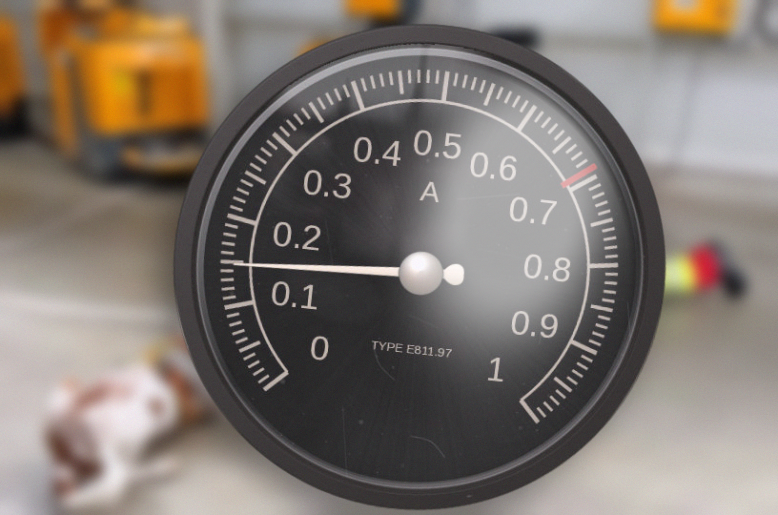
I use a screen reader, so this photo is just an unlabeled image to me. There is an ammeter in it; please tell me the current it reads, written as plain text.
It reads 0.15 A
